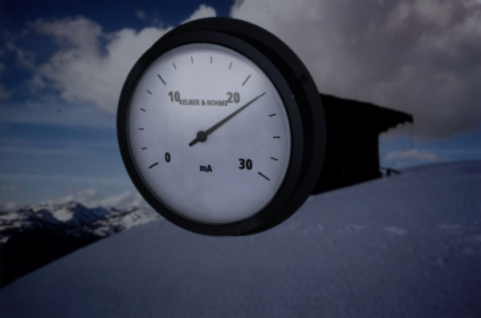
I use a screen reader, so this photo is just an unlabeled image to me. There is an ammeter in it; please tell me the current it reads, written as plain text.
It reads 22 mA
